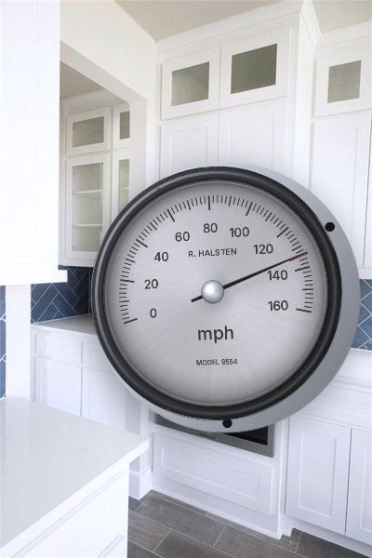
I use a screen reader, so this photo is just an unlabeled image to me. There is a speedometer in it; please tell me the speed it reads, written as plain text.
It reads 134 mph
